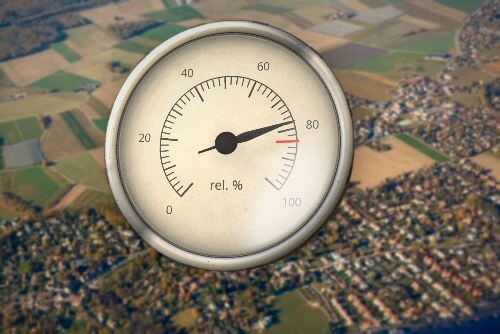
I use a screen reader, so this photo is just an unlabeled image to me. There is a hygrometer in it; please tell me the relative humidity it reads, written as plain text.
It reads 78 %
